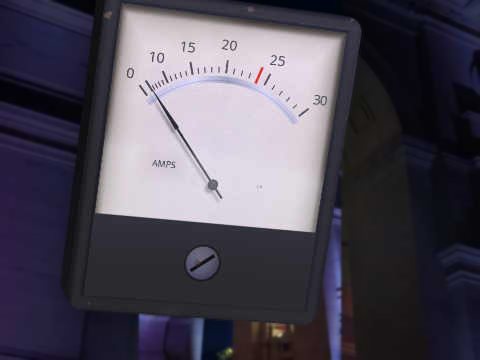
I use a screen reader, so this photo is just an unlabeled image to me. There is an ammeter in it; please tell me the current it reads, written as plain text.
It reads 5 A
